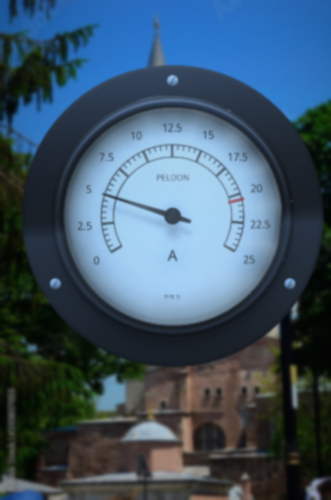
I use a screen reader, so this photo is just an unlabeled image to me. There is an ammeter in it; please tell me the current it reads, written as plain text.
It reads 5 A
